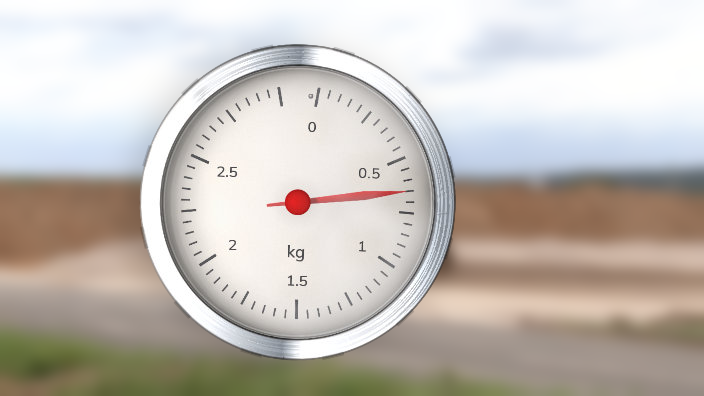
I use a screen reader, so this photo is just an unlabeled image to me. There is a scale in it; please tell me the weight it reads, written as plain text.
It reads 0.65 kg
